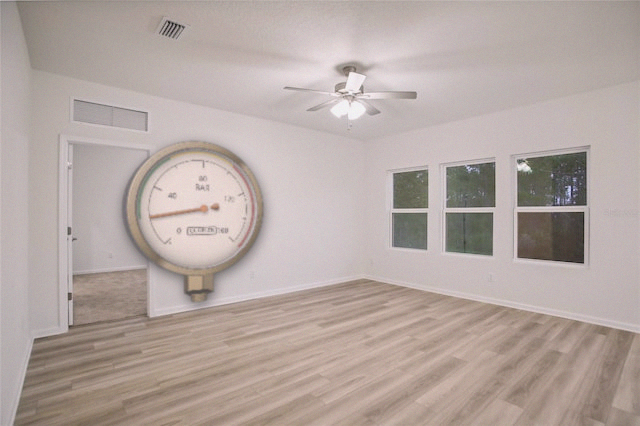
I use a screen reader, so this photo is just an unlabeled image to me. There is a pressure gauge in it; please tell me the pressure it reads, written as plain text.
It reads 20 bar
